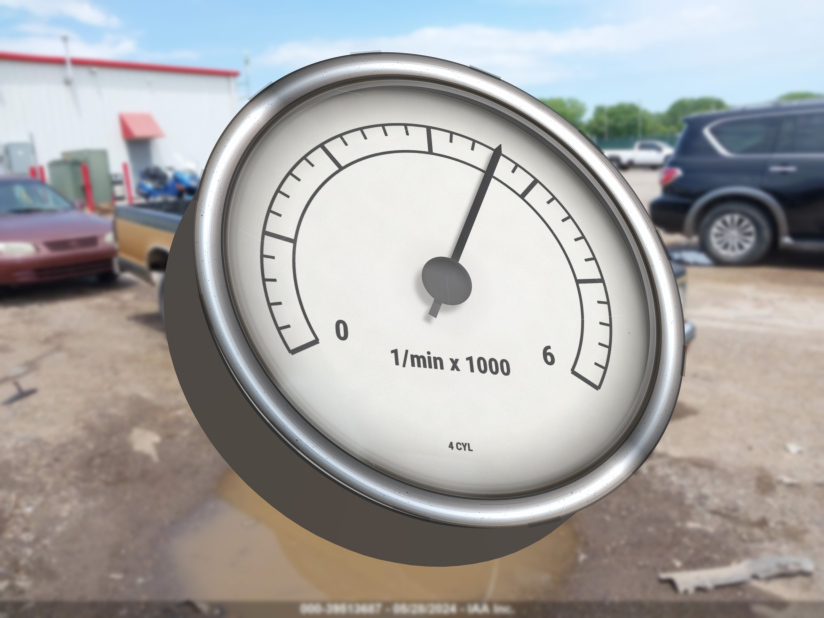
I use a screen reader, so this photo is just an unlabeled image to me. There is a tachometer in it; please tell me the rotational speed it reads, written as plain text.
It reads 3600 rpm
